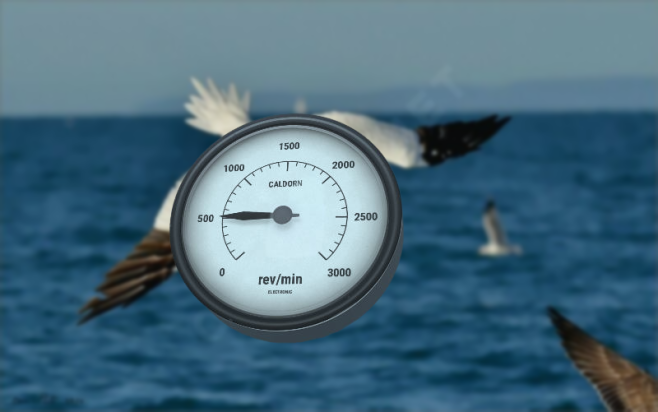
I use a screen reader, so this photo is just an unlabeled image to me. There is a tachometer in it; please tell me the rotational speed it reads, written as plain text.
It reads 500 rpm
